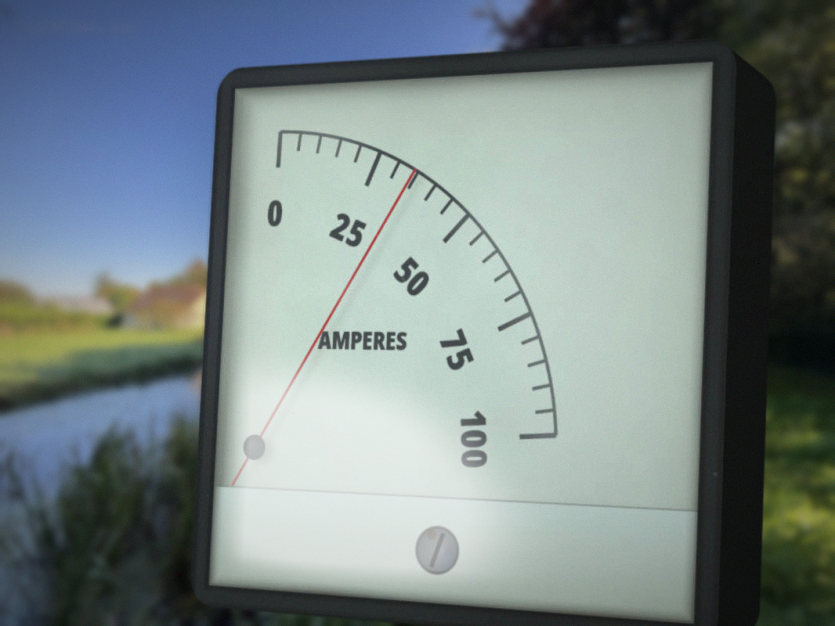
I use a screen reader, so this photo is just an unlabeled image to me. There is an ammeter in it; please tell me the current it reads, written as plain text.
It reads 35 A
